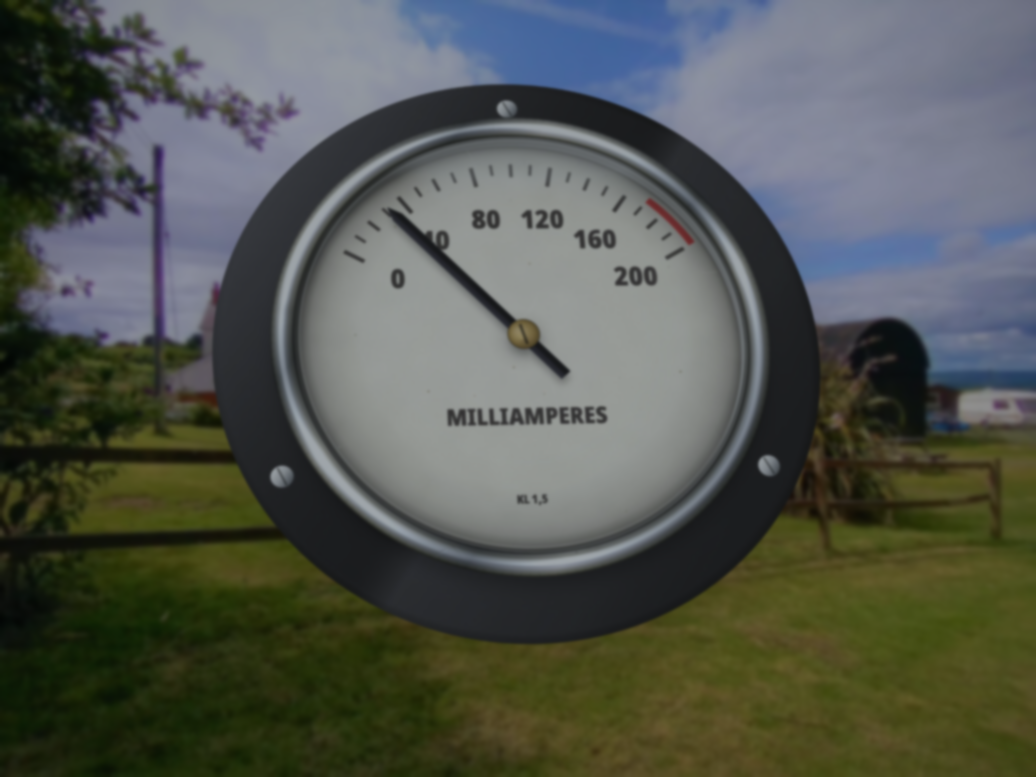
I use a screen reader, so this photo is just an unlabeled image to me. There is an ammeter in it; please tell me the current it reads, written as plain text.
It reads 30 mA
